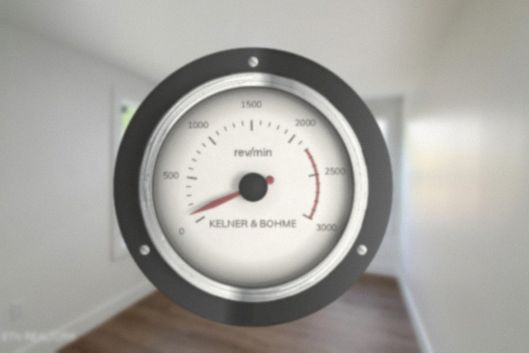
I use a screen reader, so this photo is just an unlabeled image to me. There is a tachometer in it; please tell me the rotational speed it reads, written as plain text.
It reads 100 rpm
